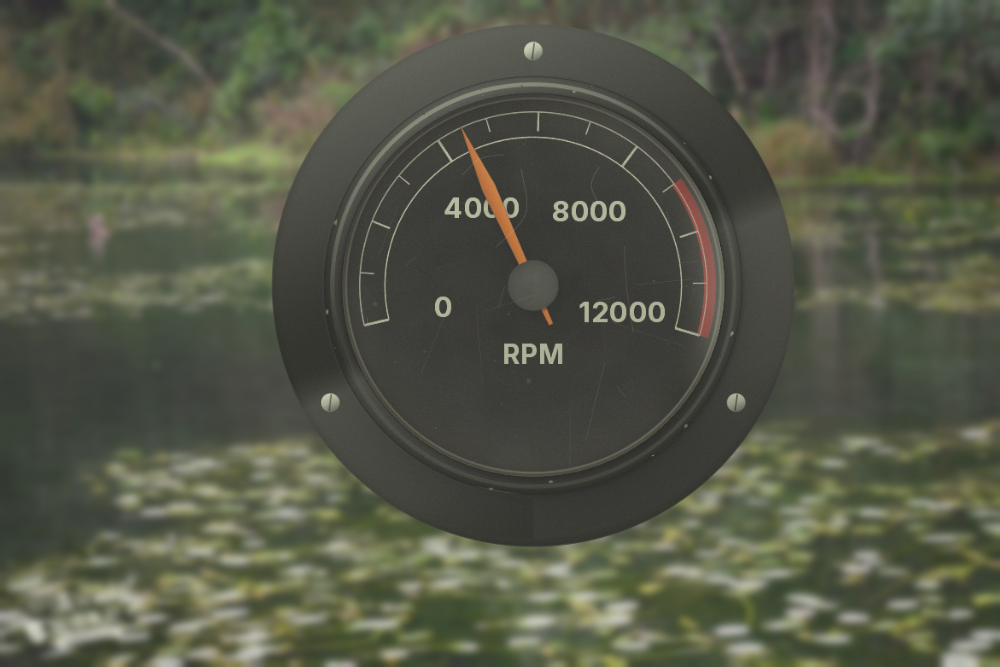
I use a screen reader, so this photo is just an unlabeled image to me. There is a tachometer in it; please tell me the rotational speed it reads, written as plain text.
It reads 4500 rpm
